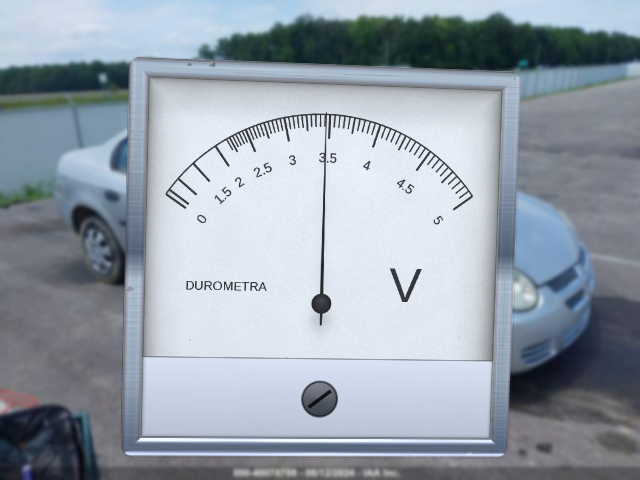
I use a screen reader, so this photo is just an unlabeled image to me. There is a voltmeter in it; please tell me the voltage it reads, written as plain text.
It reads 3.45 V
